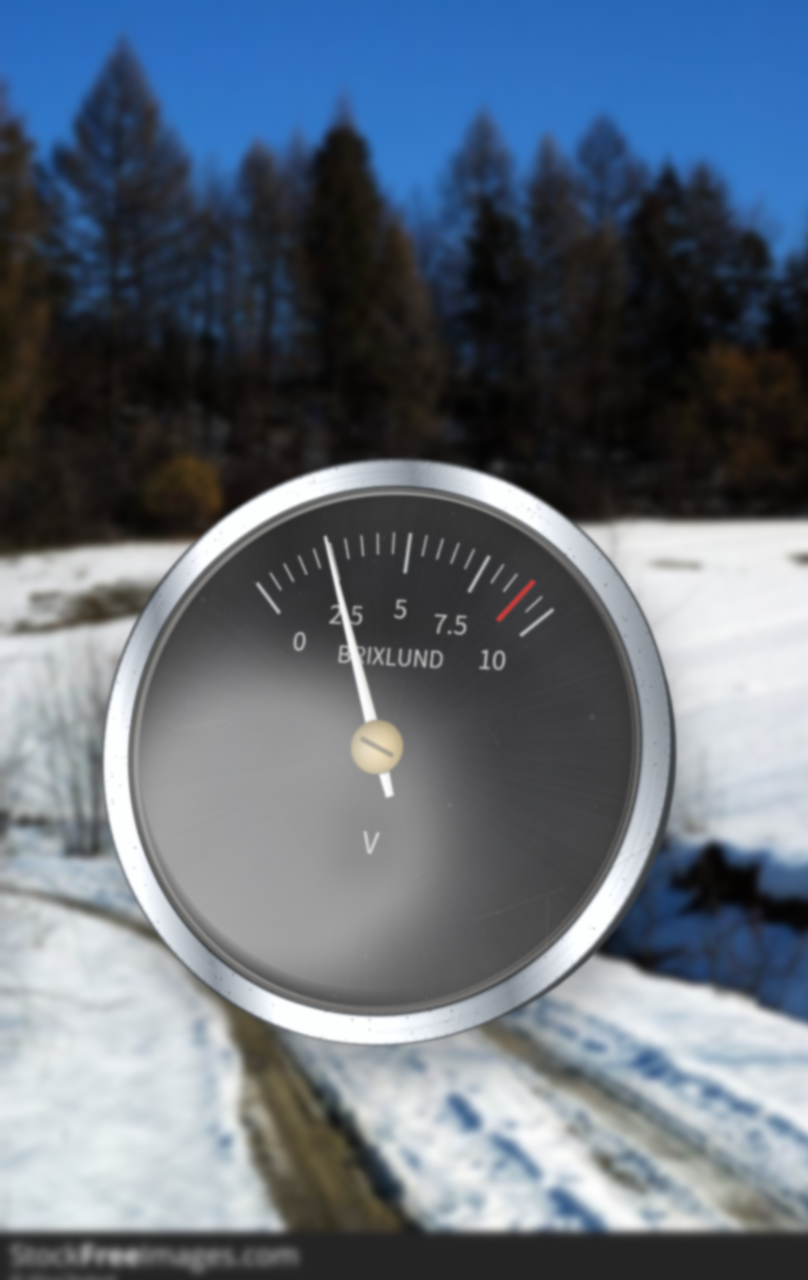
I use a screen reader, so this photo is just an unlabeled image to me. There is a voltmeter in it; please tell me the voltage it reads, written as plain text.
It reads 2.5 V
